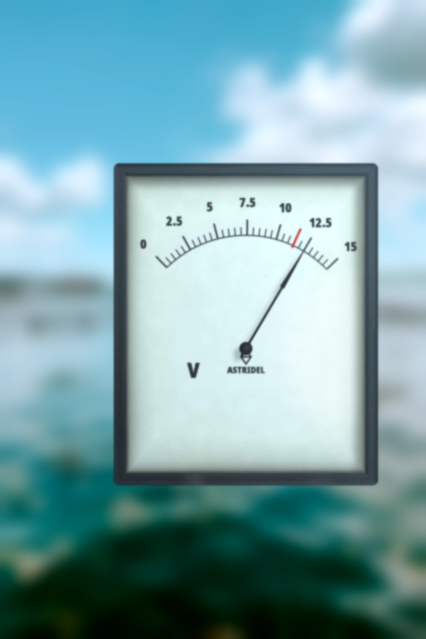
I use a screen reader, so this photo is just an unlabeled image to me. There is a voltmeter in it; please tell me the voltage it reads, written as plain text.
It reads 12.5 V
